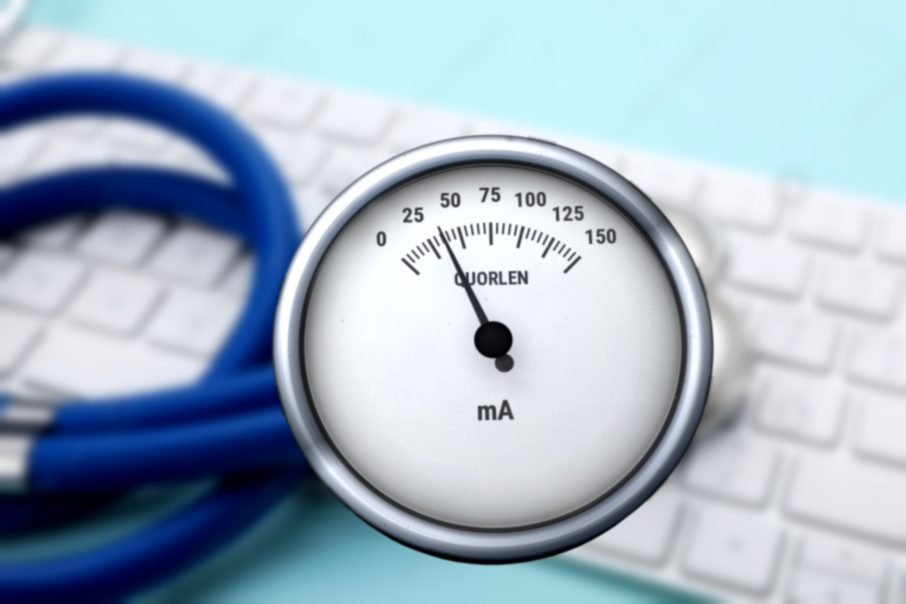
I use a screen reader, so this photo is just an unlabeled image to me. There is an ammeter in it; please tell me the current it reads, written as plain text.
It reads 35 mA
